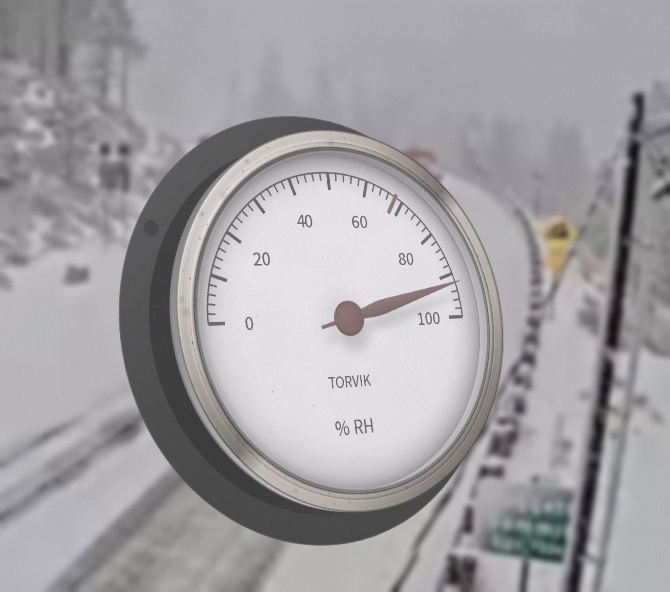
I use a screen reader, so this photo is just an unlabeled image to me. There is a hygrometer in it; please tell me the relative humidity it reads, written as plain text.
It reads 92 %
